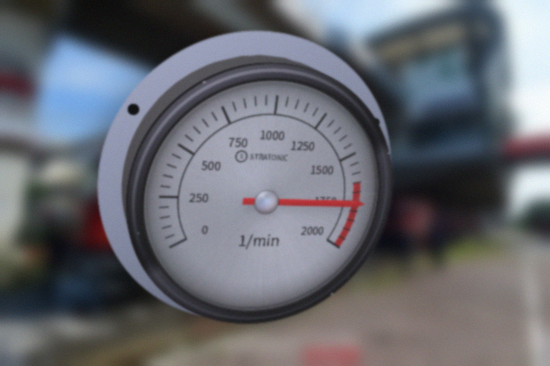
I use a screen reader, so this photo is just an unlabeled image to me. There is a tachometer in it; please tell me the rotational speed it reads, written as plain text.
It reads 1750 rpm
